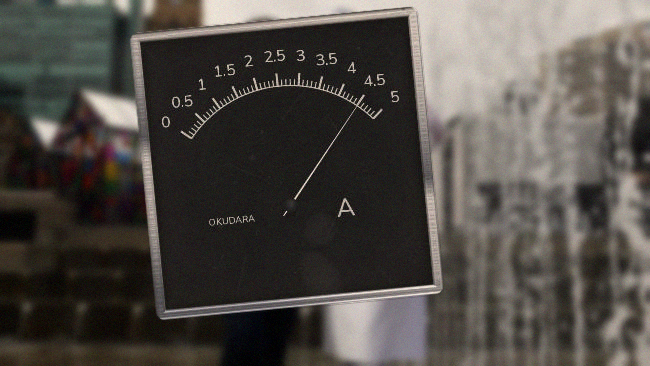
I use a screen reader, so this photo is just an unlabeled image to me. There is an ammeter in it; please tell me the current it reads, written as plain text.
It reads 4.5 A
